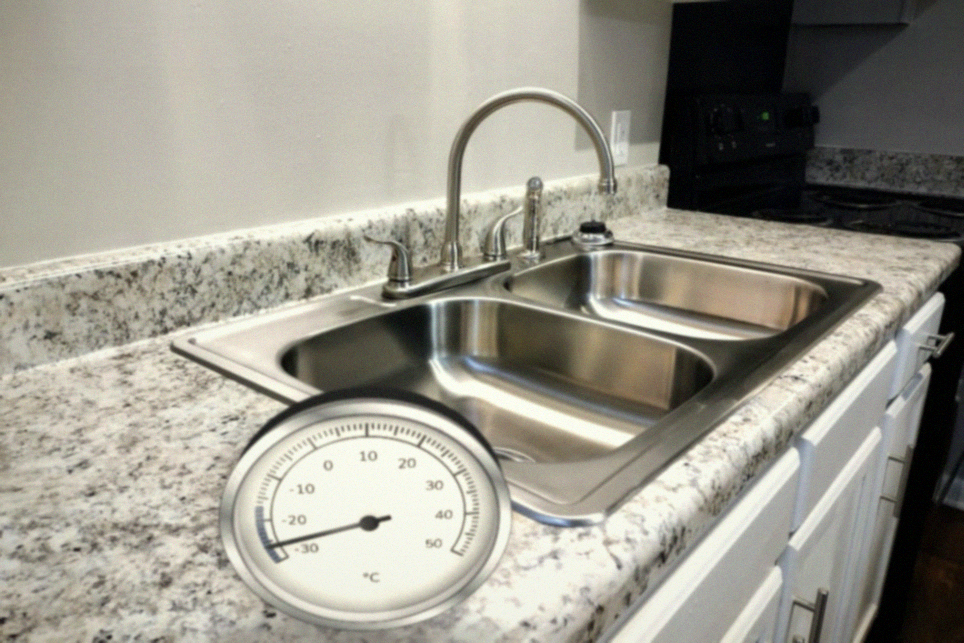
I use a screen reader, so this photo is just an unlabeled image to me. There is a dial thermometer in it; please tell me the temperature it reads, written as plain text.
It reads -25 °C
